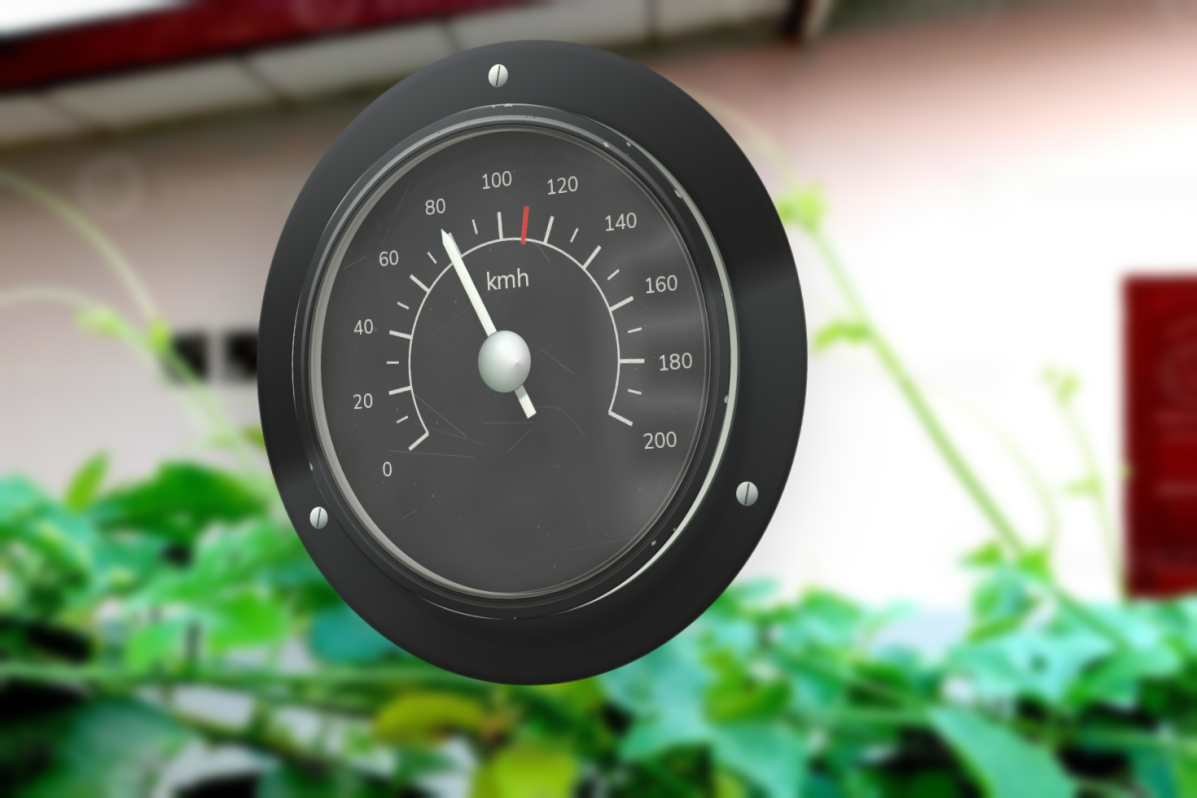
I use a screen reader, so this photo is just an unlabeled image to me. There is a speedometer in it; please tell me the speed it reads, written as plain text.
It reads 80 km/h
